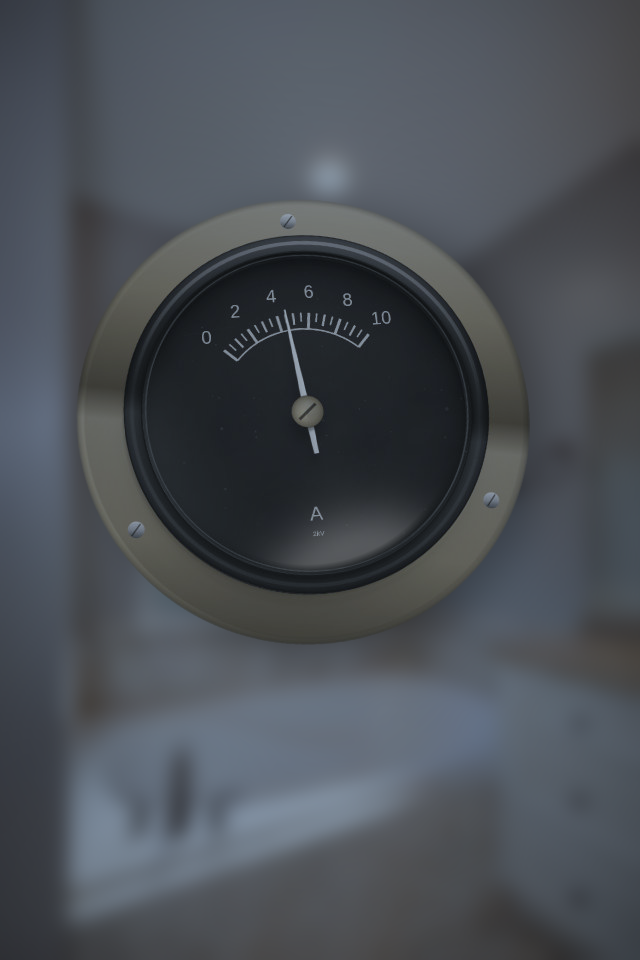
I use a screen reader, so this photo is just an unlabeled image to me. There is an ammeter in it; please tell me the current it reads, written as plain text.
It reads 4.5 A
